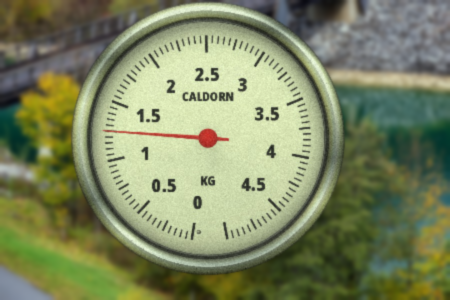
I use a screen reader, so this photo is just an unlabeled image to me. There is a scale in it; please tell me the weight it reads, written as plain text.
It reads 1.25 kg
